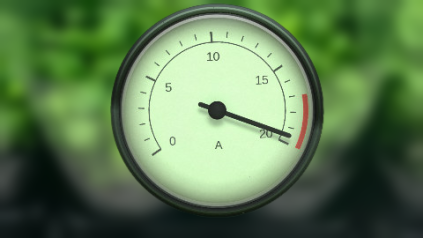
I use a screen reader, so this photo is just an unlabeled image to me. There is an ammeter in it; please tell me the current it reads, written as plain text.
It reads 19.5 A
